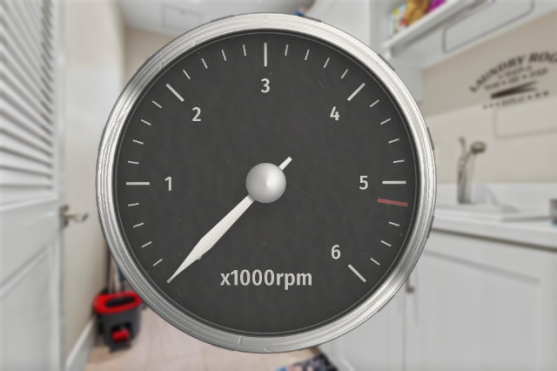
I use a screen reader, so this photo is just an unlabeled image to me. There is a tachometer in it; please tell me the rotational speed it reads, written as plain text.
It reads 0 rpm
